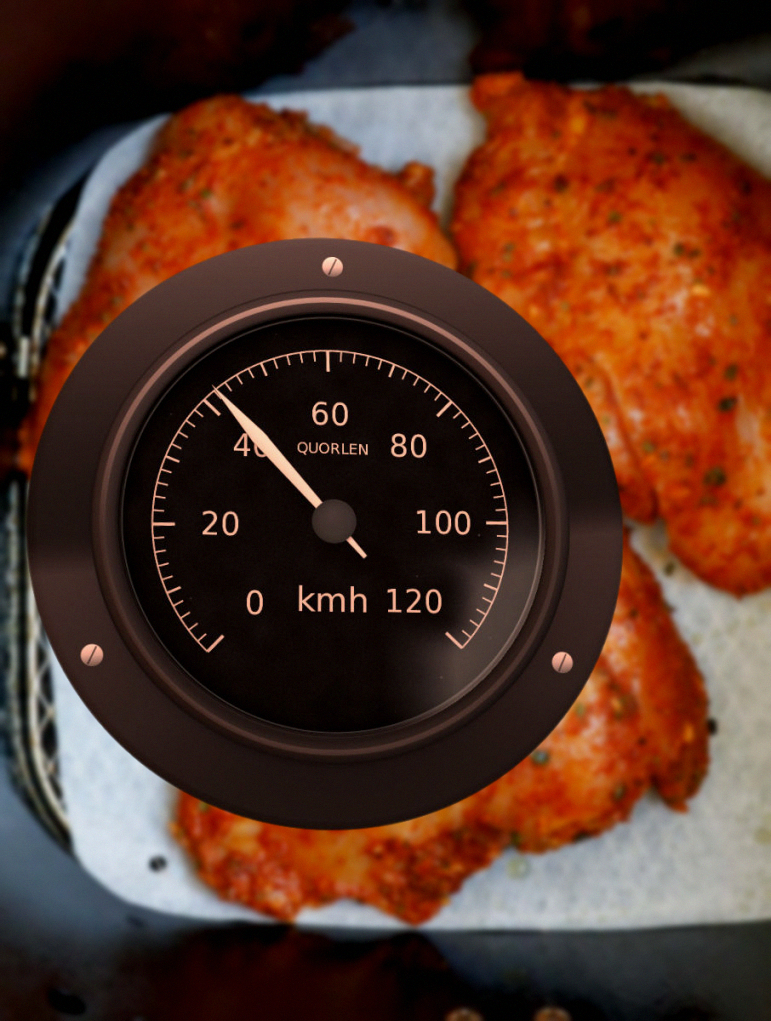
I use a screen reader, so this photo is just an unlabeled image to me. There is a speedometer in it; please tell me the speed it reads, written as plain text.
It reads 42 km/h
